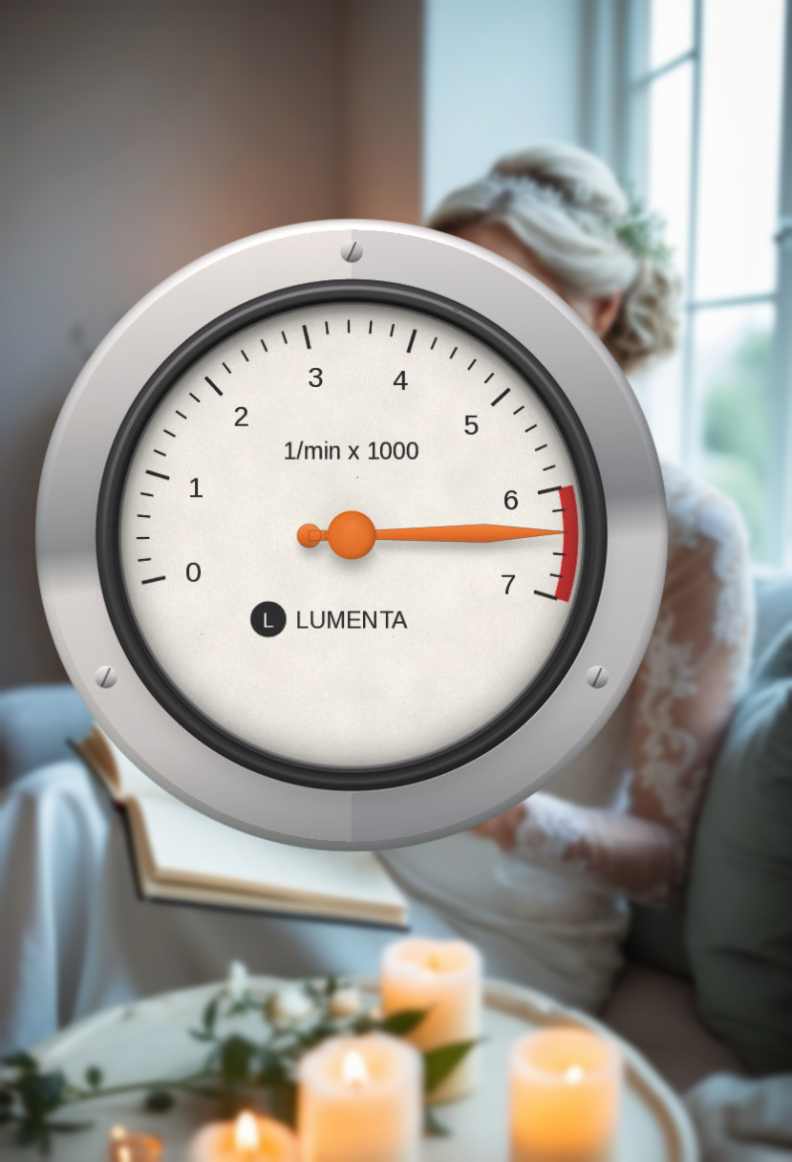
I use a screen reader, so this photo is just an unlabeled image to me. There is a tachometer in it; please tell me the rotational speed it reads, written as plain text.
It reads 6400 rpm
